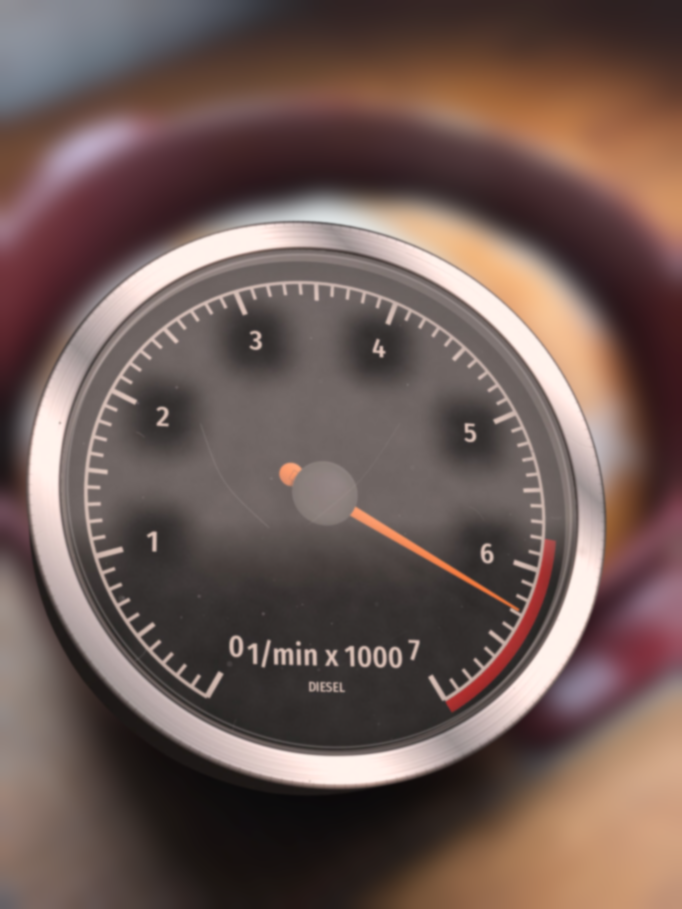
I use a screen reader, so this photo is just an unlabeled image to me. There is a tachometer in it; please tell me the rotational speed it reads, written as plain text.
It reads 6300 rpm
